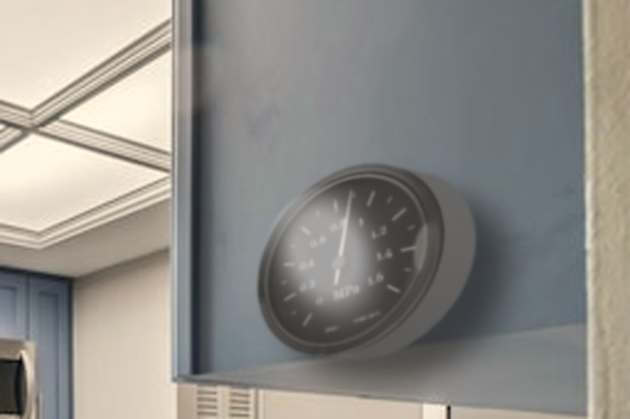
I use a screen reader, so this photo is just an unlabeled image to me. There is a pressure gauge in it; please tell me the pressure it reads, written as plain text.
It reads 0.9 MPa
